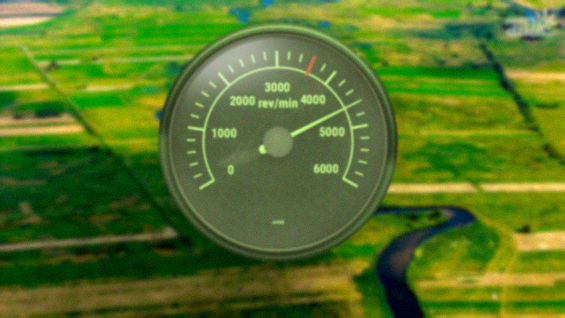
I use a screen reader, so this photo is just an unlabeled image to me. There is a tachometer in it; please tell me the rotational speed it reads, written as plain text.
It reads 4600 rpm
